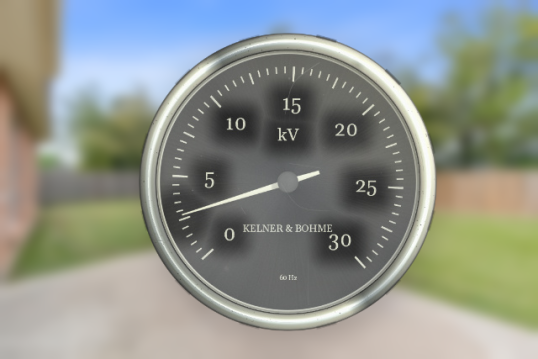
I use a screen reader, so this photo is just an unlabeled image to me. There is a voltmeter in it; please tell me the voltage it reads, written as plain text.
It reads 2.75 kV
